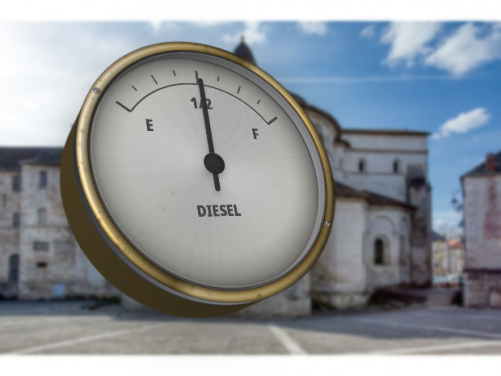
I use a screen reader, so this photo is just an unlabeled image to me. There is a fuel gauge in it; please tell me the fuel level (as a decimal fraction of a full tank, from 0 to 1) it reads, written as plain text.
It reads 0.5
